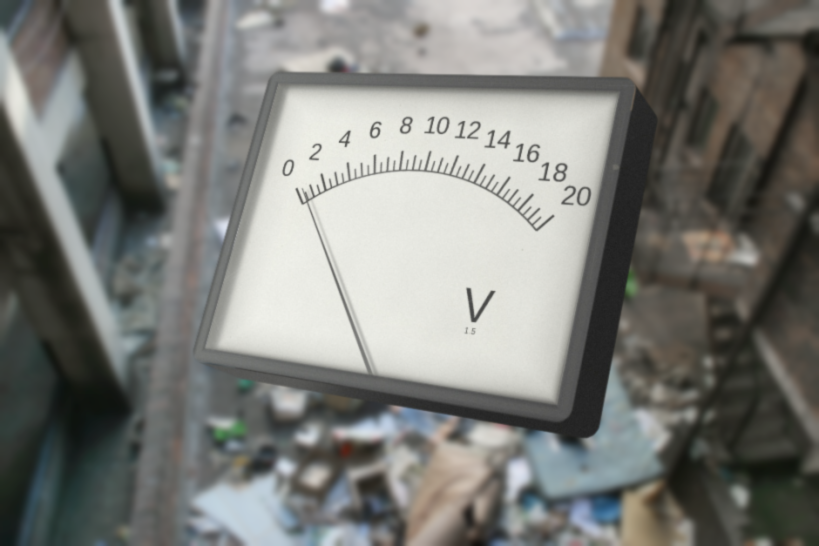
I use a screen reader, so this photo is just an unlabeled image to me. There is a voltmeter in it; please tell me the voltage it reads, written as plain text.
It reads 0.5 V
